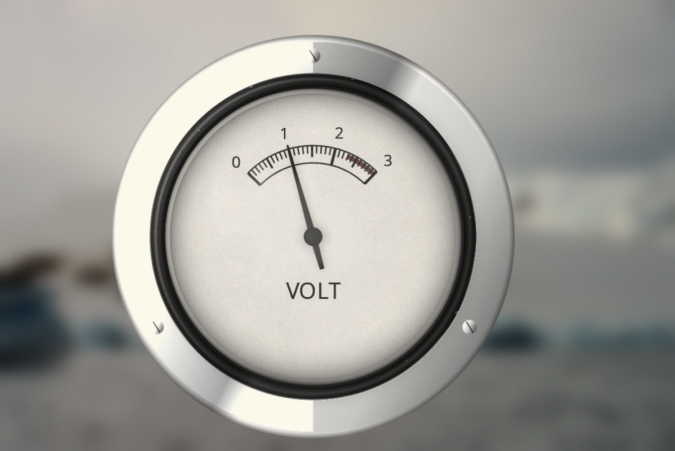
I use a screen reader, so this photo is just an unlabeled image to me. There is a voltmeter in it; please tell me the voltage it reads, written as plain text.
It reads 1 V
